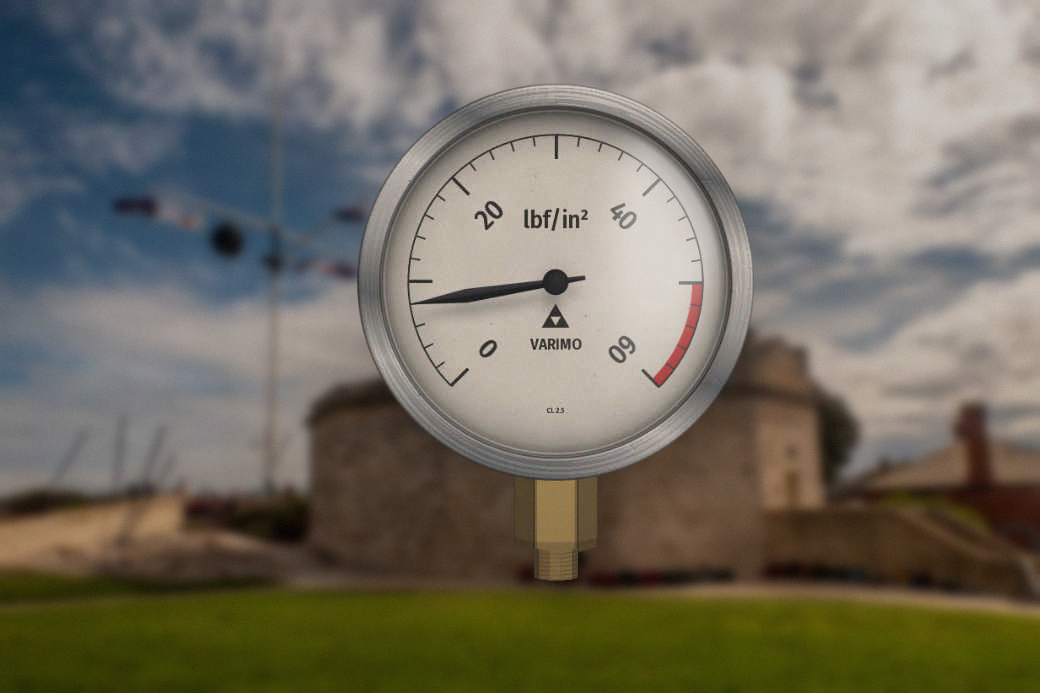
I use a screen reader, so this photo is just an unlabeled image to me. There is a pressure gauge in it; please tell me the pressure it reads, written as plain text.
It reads 8 psi
